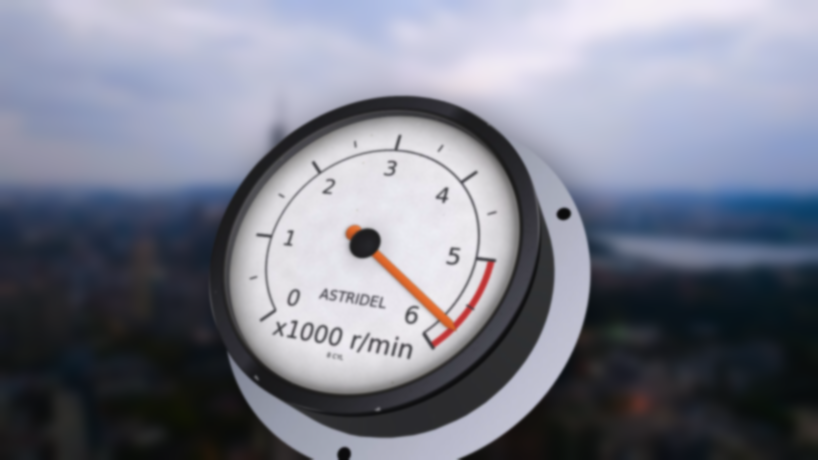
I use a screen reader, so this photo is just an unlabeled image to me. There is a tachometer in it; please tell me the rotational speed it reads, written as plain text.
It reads 5750 rpm
